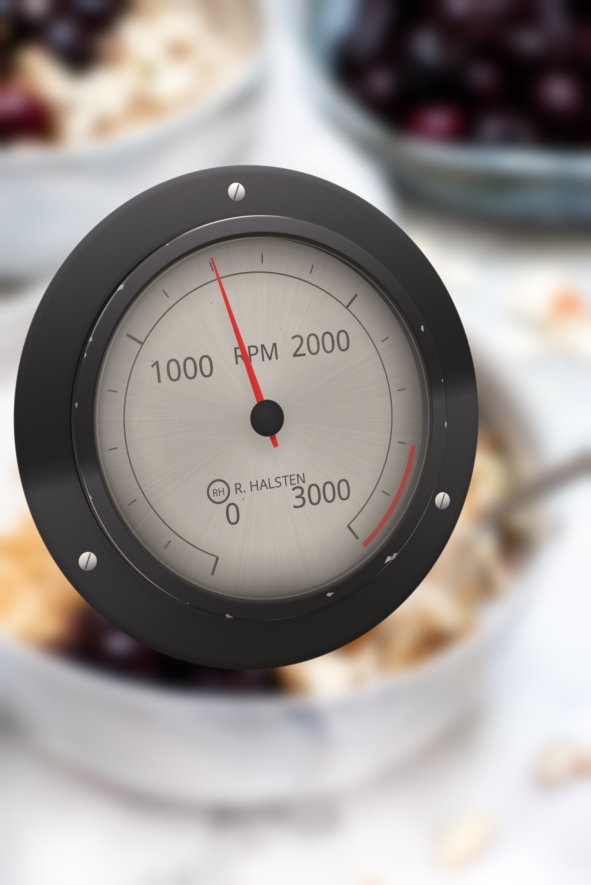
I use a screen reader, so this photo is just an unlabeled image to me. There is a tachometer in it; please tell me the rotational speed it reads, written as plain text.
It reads 1400 rpm
